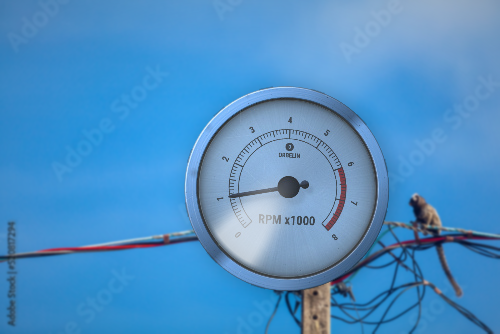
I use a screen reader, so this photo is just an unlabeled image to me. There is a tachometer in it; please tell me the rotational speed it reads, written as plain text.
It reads 1000 rpm
